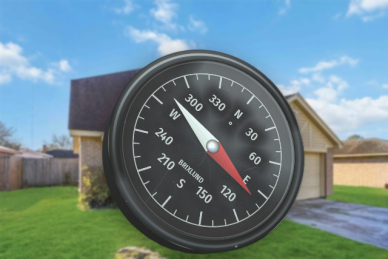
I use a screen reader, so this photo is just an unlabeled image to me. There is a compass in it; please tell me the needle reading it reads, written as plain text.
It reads 100 °
